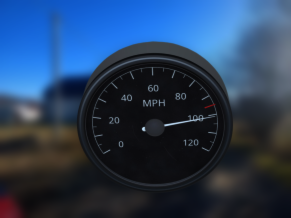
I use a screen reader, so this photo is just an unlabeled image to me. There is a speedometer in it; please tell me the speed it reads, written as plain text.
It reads 100 mph
